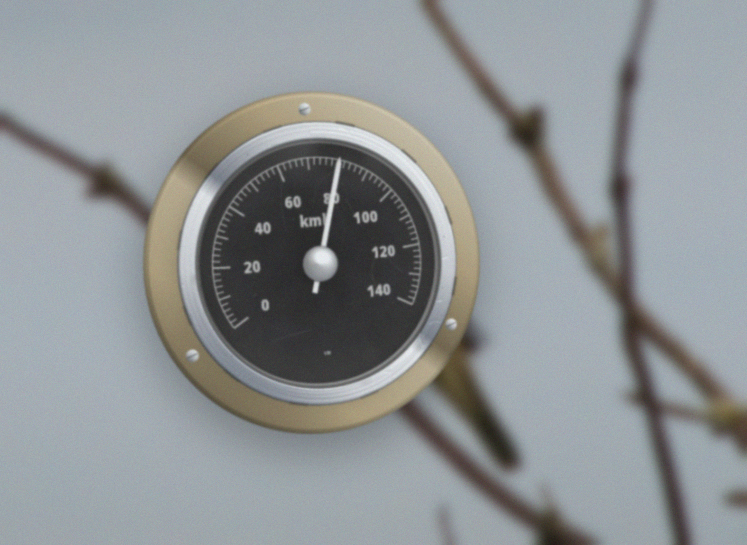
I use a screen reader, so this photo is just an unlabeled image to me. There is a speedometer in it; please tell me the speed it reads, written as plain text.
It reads 80 km/h
